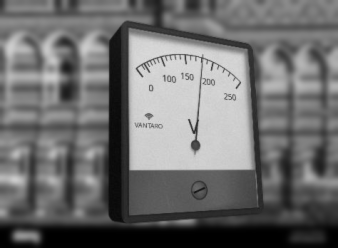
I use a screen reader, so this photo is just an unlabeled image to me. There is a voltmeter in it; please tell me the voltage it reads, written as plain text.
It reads 180 V
